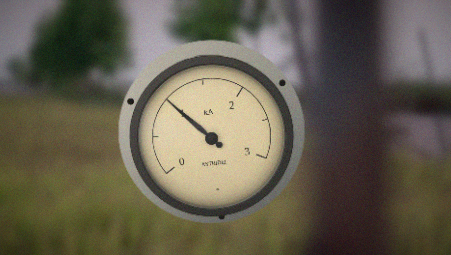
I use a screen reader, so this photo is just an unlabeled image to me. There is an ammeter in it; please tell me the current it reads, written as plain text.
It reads 1 kA
